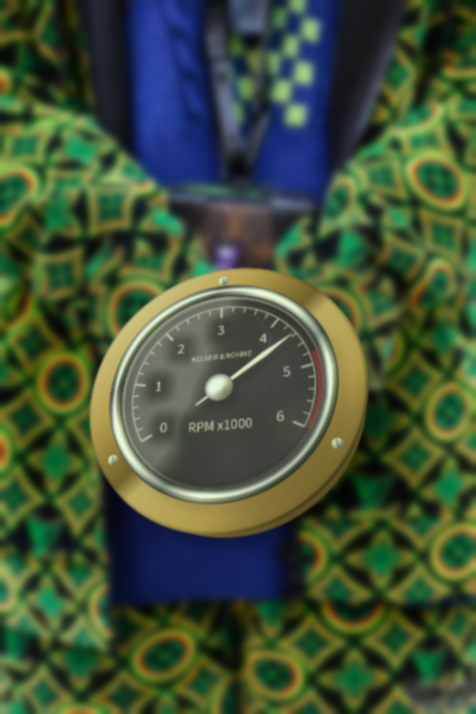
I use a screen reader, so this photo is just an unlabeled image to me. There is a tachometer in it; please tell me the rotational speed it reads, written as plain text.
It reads 4400 rpm
